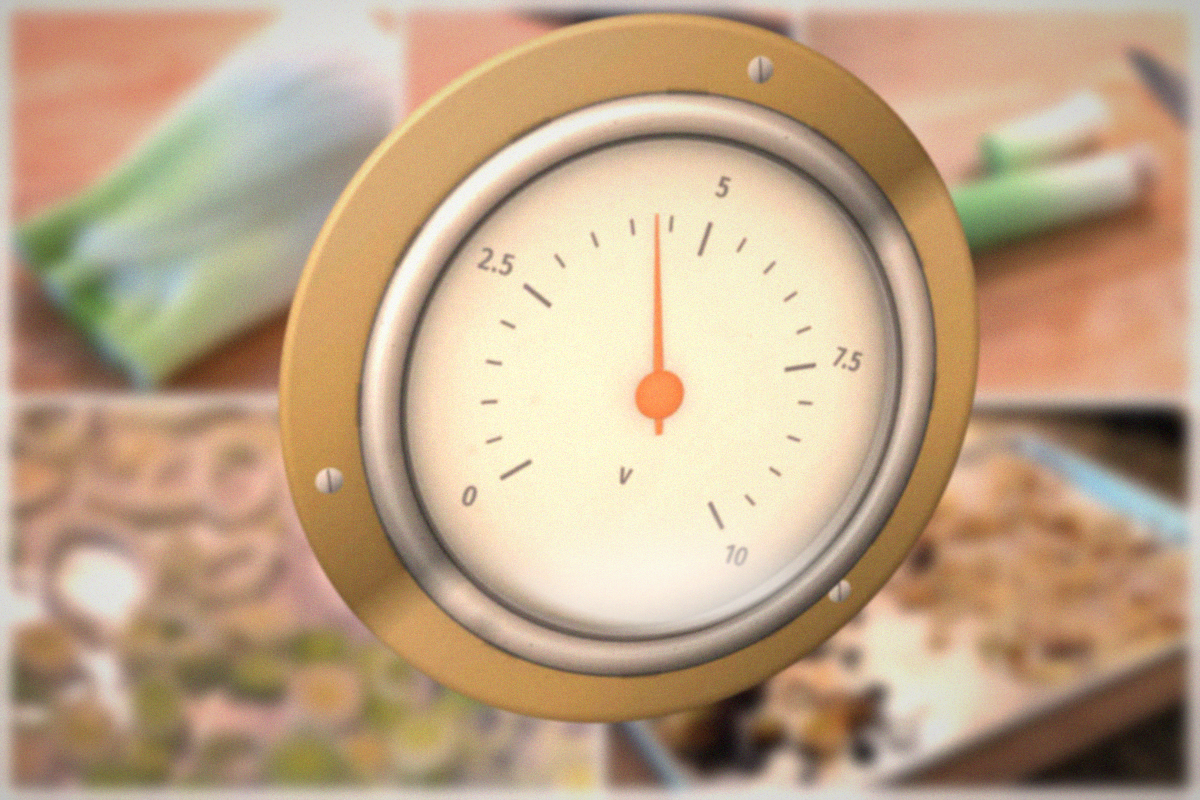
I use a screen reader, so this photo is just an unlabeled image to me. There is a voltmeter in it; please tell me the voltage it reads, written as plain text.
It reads 4.25 V
